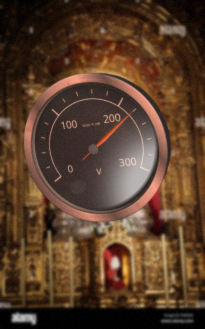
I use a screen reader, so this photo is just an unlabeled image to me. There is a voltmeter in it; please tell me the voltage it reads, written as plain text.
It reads 220 V
